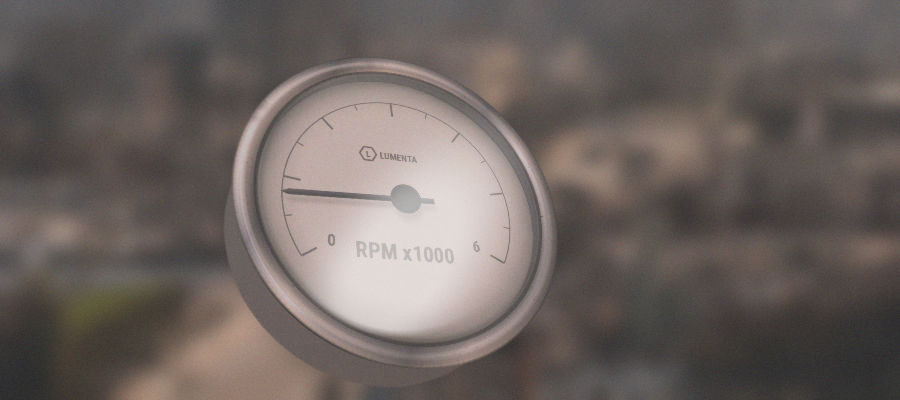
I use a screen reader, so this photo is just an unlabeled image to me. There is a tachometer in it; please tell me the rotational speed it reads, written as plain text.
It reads 750 rpm
